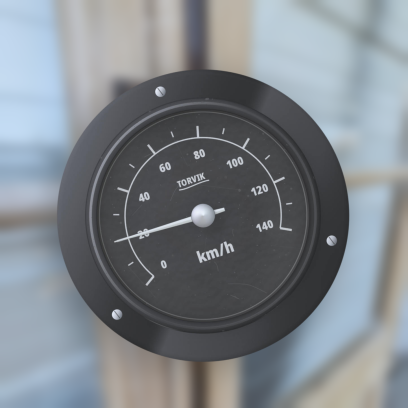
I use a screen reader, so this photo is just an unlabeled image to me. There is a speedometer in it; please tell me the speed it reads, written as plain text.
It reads 20 km/h
